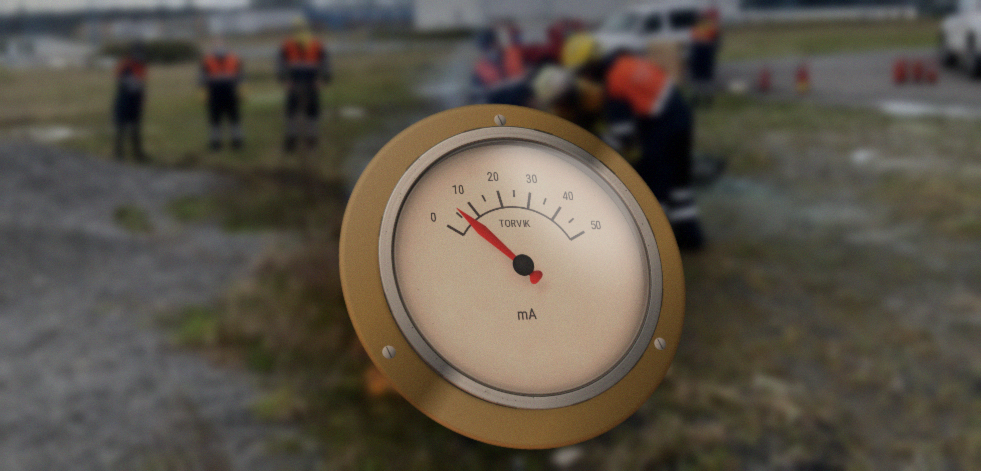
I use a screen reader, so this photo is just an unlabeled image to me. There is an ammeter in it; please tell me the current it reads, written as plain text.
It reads 5 mA
